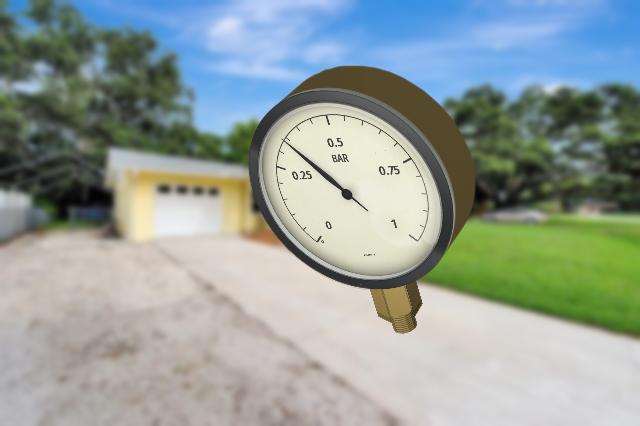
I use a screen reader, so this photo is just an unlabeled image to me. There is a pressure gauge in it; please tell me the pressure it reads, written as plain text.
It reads 0.35 bar
